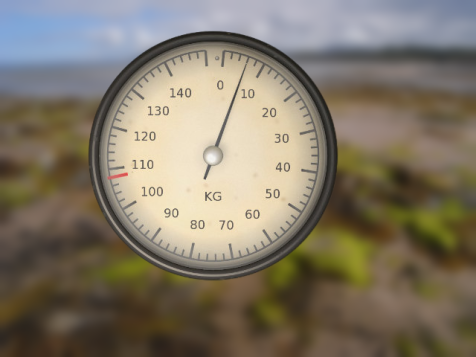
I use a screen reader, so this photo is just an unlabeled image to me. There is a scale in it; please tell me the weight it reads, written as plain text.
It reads 6 kg
